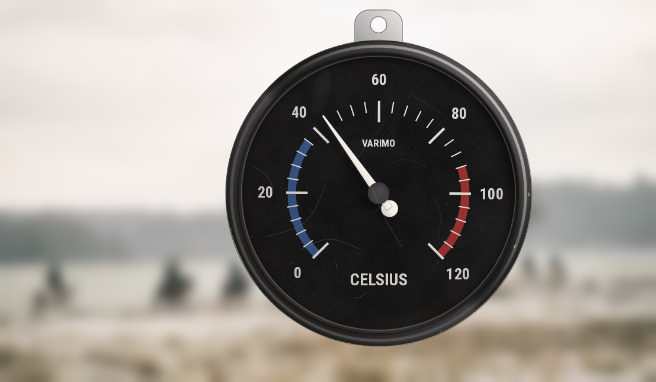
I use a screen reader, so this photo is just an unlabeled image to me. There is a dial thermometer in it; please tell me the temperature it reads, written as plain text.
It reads 44 °C
